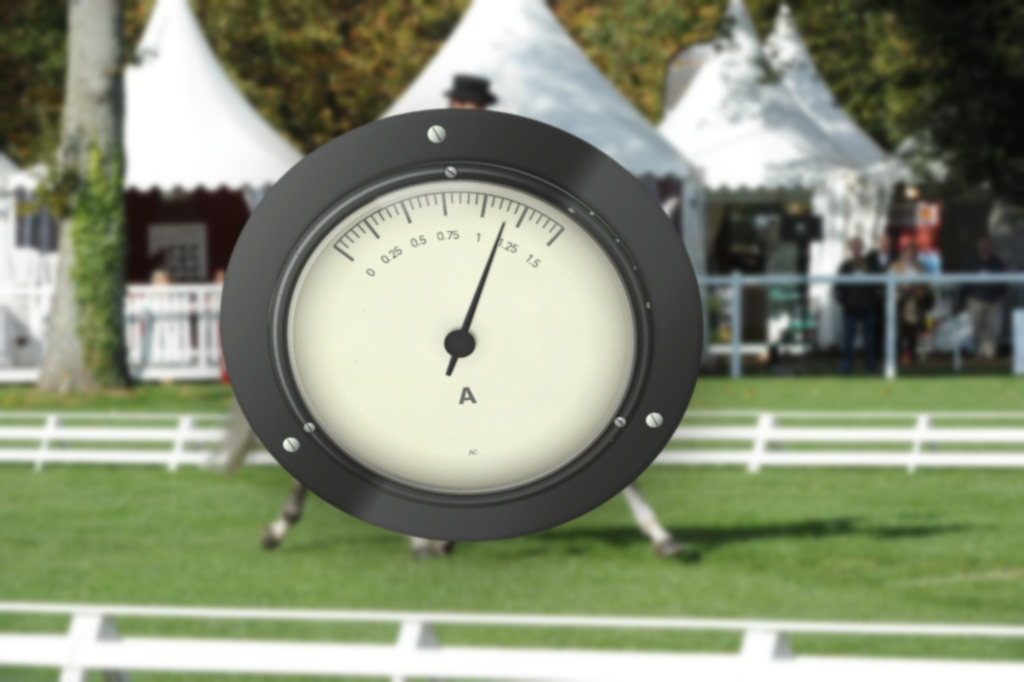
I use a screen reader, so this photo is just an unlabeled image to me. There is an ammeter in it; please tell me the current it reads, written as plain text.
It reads 1.15 A
